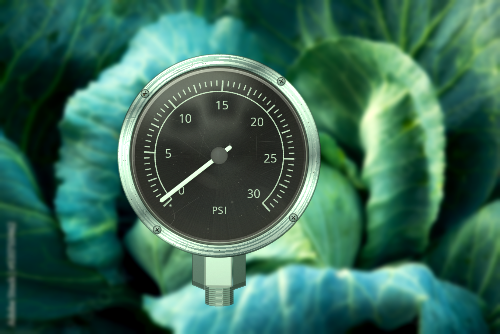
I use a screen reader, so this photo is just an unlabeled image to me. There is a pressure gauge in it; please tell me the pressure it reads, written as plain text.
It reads 0.5 psi
